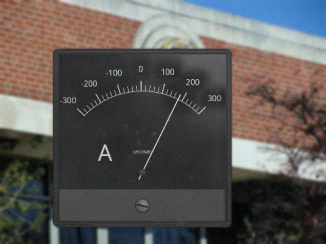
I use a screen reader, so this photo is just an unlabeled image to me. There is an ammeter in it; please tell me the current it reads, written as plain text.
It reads 180 A
